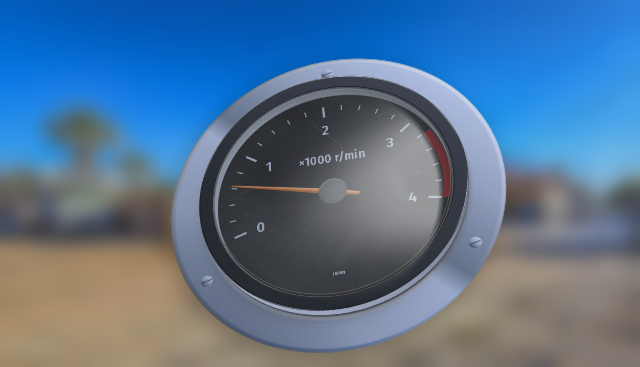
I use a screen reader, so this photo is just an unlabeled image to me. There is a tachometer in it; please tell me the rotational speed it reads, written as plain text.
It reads 600 rpm
